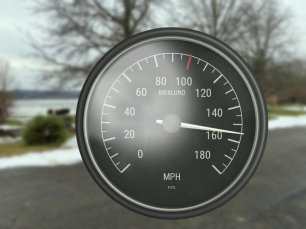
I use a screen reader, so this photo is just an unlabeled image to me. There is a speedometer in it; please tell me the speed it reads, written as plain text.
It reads 155 mph
